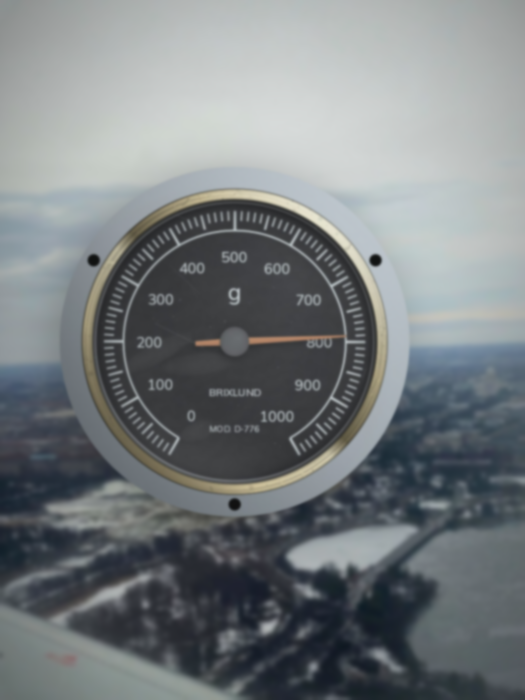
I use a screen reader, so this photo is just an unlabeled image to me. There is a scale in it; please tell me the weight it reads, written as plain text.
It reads 790 g
